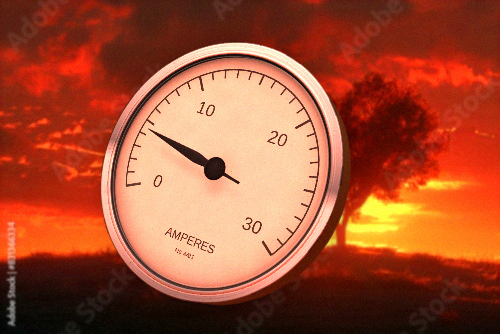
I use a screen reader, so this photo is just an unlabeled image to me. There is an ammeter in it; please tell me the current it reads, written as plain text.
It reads 4.5 A
